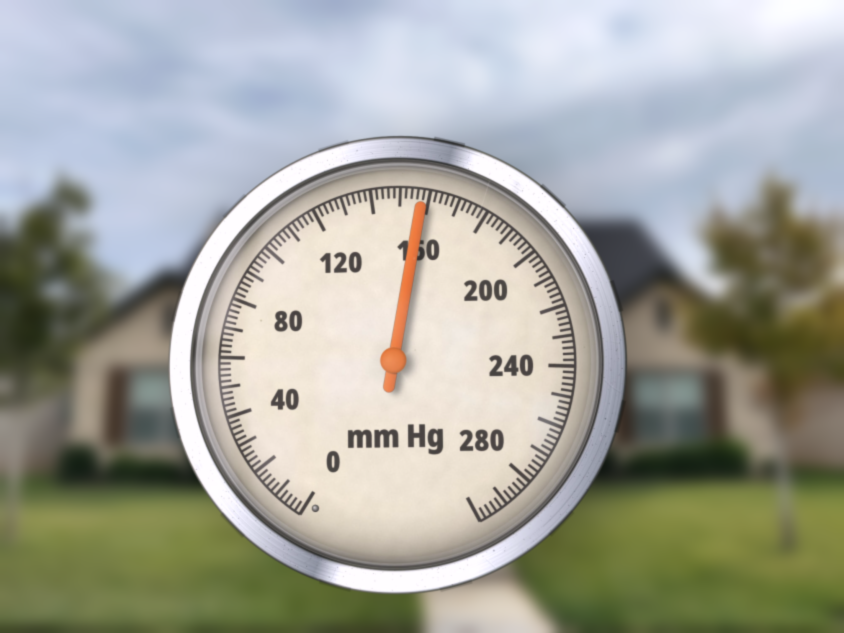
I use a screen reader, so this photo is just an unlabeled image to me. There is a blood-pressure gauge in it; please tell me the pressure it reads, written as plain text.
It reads 158 mmHg
